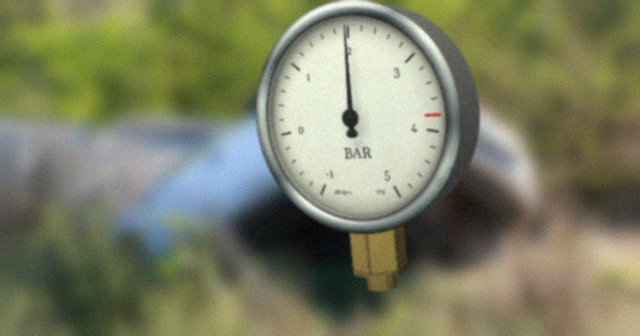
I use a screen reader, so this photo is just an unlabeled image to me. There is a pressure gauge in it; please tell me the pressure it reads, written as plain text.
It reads 2 bar
